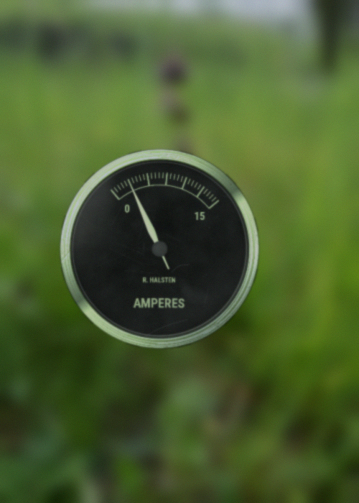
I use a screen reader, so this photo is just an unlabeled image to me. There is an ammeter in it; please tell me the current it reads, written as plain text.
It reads 2.5 A
